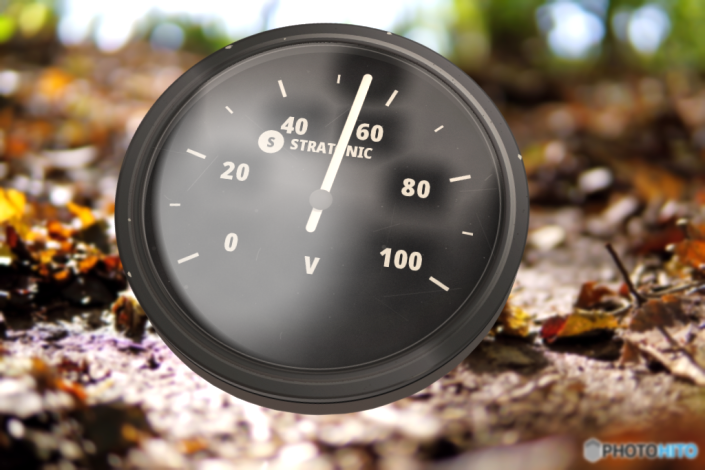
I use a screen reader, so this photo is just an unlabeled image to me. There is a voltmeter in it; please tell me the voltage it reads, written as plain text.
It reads 55 V
